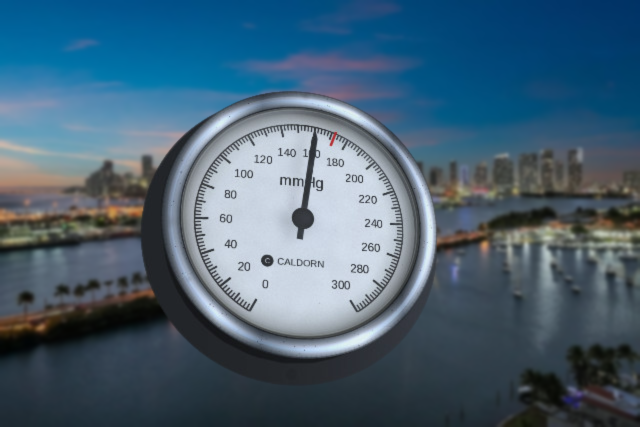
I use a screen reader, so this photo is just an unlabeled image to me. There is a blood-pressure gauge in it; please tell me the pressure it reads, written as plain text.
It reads 160 mmHg
